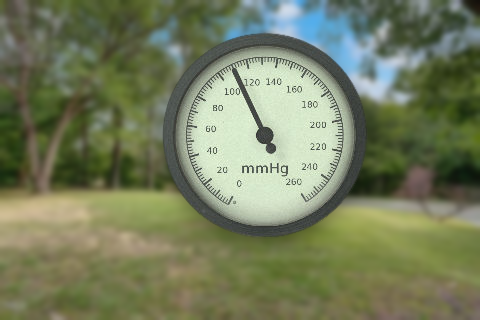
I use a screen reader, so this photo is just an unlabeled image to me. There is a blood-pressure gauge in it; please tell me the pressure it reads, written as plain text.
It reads 110 mmHg
